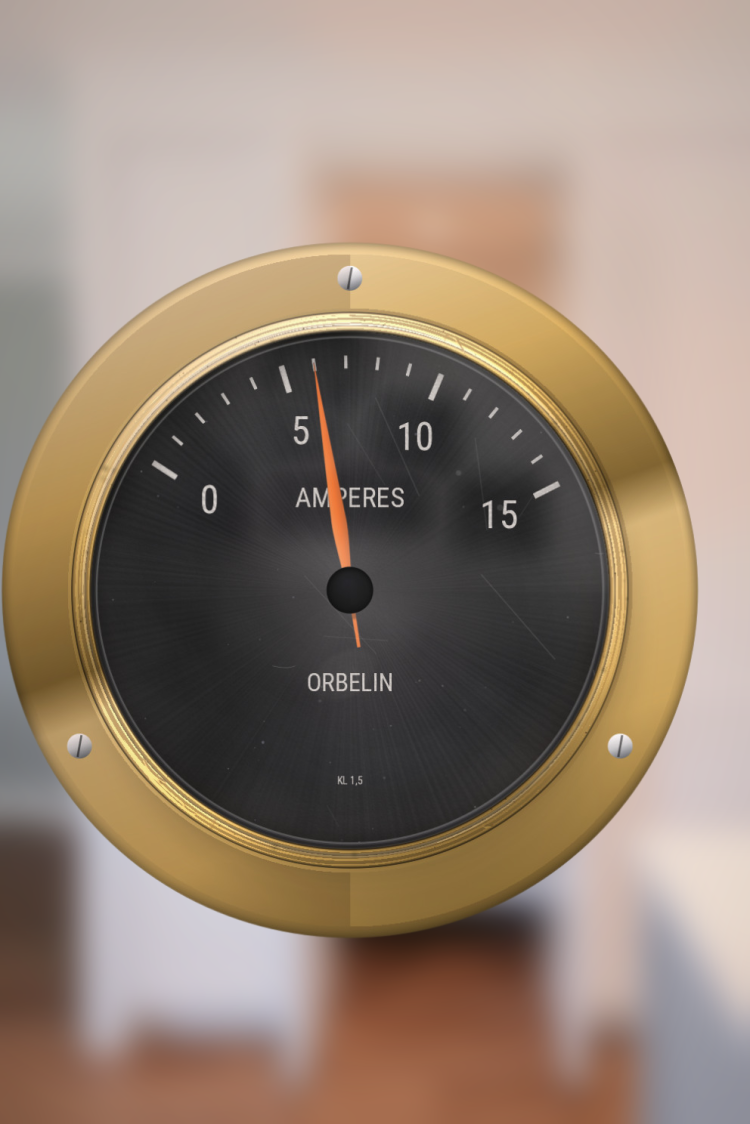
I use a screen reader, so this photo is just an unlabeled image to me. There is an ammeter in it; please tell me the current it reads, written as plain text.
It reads 6 A
